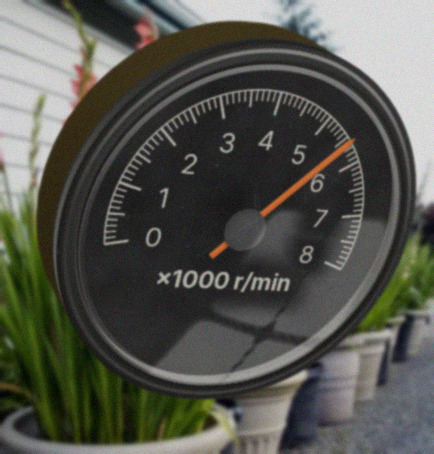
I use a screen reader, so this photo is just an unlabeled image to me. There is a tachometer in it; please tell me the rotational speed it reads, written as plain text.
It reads 5500 rpm
